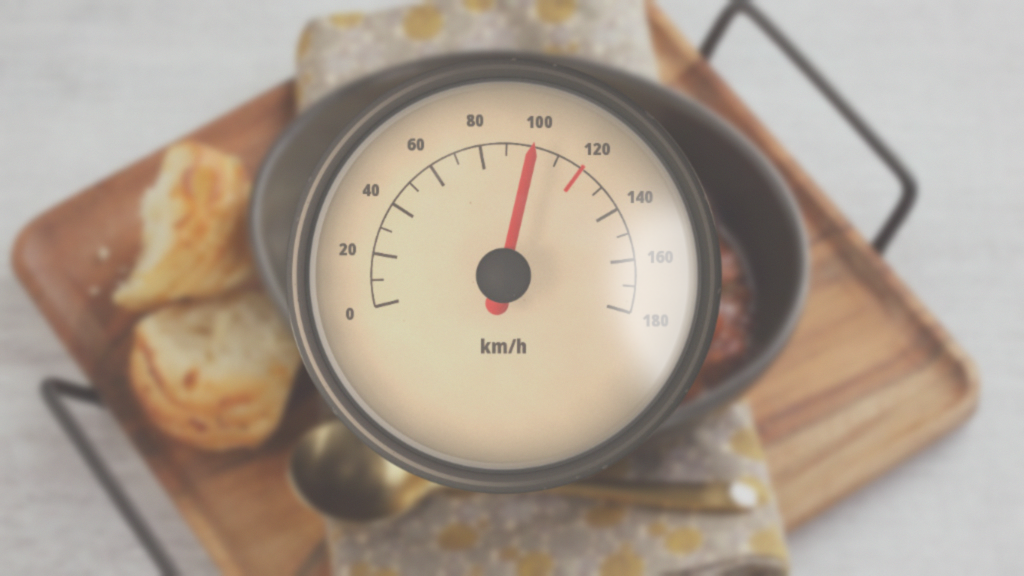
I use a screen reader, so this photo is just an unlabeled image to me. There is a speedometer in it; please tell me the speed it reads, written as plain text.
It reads 100 km/h
